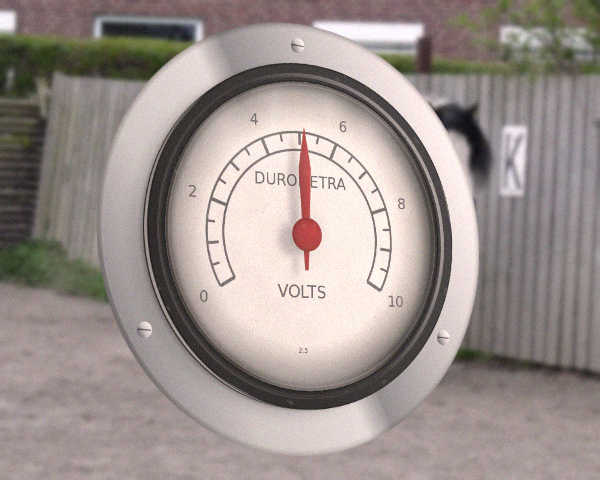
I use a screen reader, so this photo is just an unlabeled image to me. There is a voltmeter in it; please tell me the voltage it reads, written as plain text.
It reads 5 V
